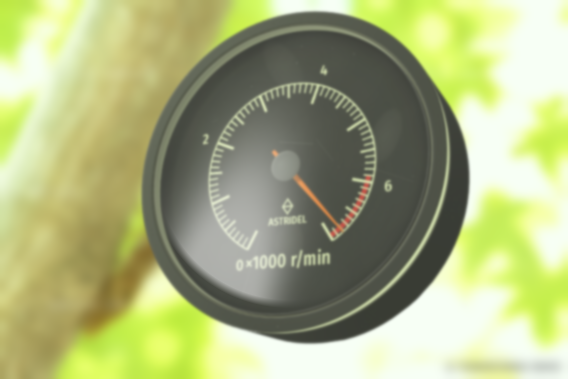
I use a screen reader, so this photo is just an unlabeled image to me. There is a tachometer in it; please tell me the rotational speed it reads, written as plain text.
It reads 6800 rpm
